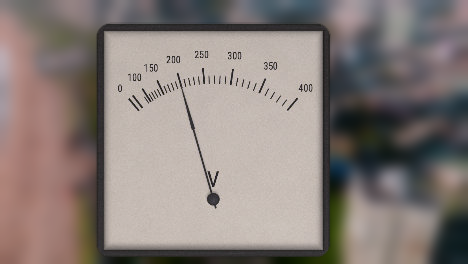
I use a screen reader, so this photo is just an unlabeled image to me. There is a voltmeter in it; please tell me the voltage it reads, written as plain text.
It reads 200 V
